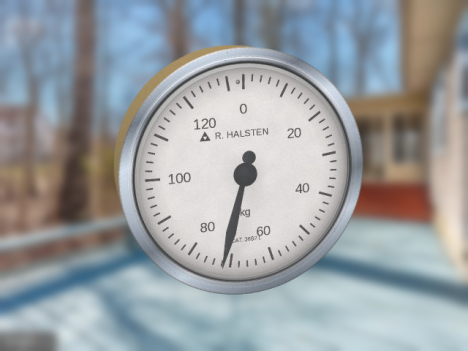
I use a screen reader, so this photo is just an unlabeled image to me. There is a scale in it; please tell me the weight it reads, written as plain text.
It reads 72 kg
